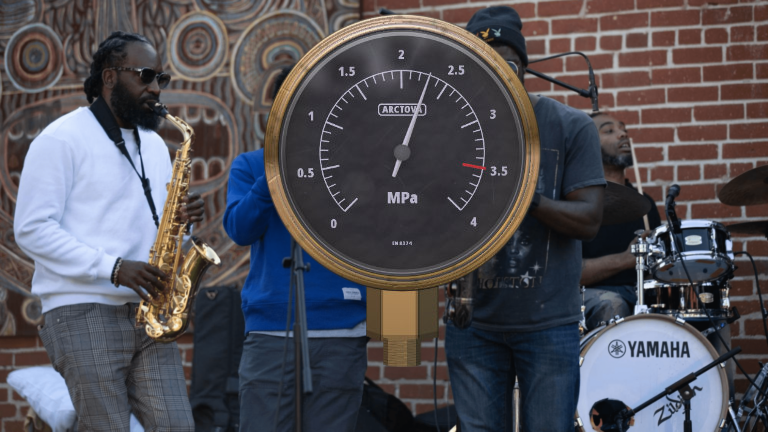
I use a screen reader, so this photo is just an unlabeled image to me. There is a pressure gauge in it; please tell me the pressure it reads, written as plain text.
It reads 2.3 MPa
